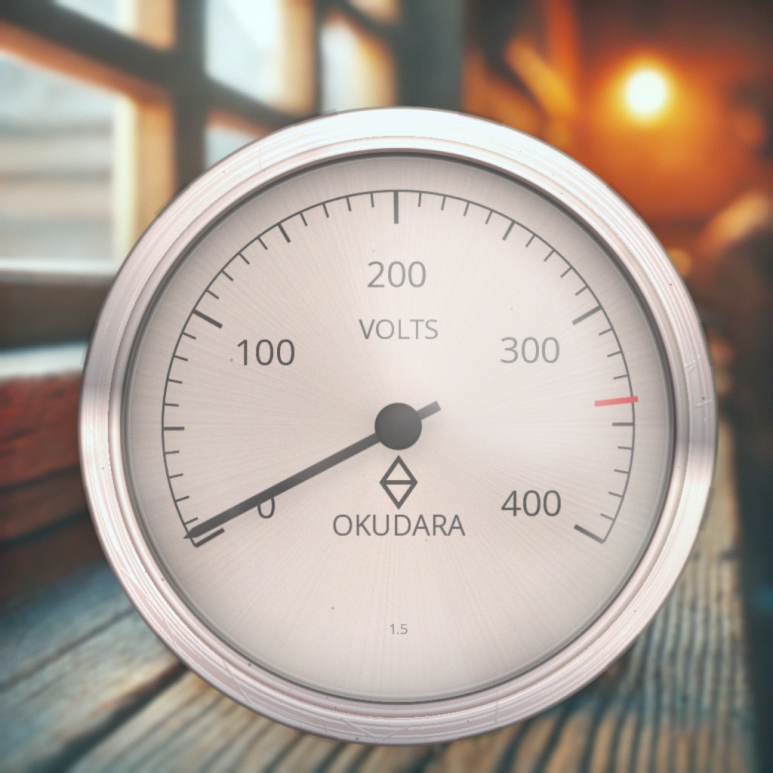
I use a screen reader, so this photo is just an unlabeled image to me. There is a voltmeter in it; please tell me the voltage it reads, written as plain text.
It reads 5 V
